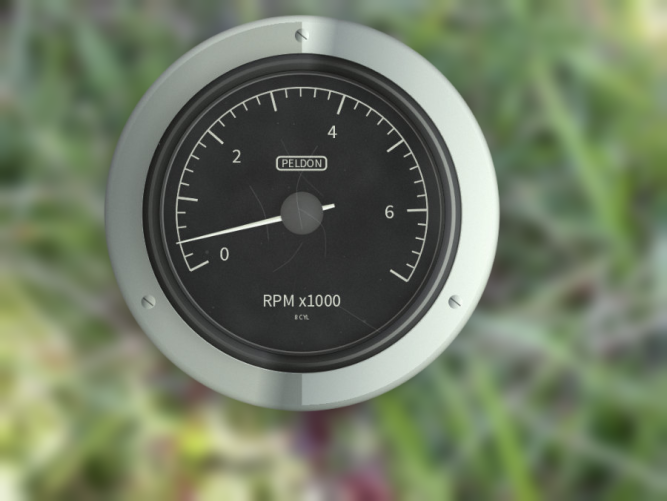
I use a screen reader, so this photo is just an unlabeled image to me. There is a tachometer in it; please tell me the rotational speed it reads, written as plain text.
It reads 400 rpm
